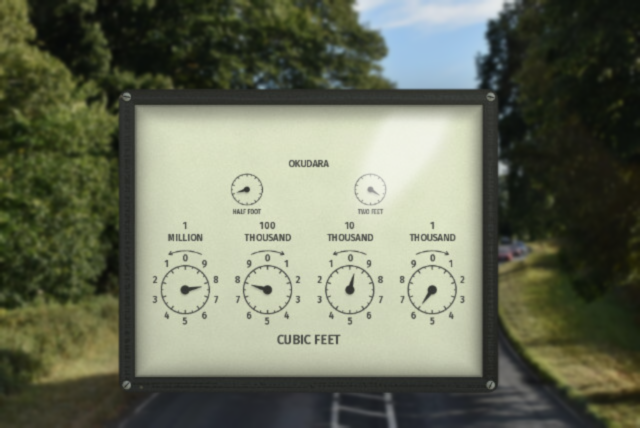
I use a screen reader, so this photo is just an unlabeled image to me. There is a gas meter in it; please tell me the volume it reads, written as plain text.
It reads 779600 ft³
